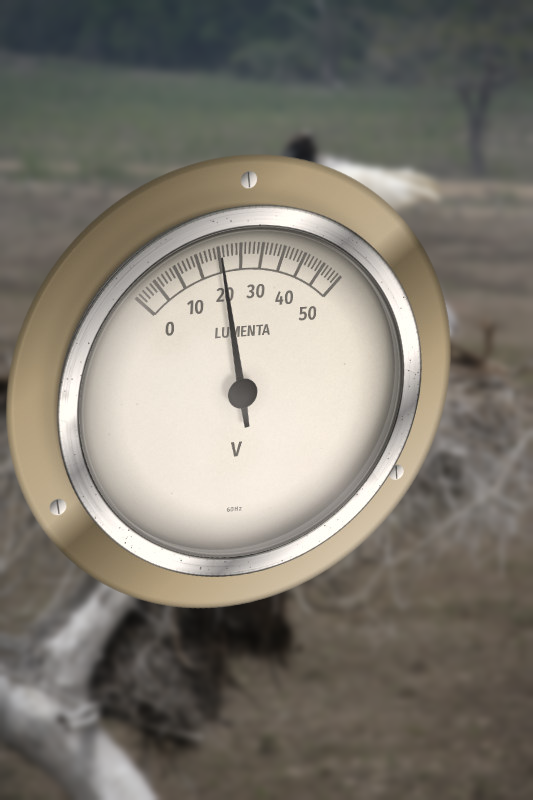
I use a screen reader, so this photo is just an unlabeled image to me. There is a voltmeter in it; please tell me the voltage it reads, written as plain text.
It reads 20 V
